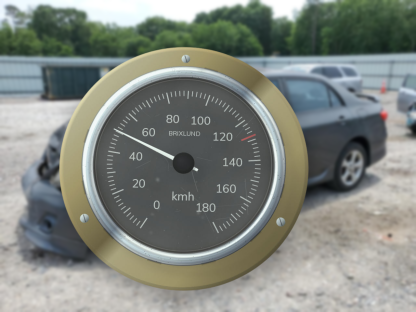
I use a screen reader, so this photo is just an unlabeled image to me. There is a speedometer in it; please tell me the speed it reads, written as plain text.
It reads 50 km/h
